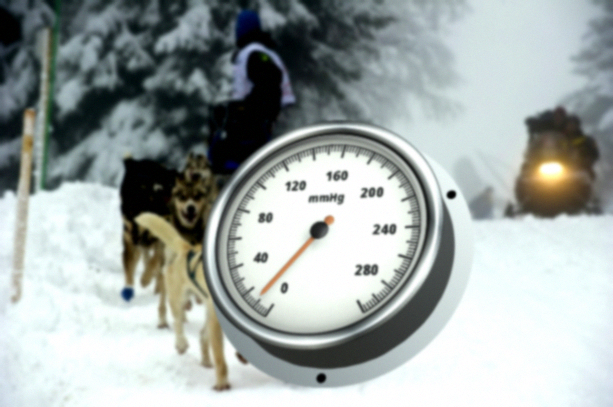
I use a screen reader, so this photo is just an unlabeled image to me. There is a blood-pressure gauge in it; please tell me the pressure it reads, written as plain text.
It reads 10 mmHg
